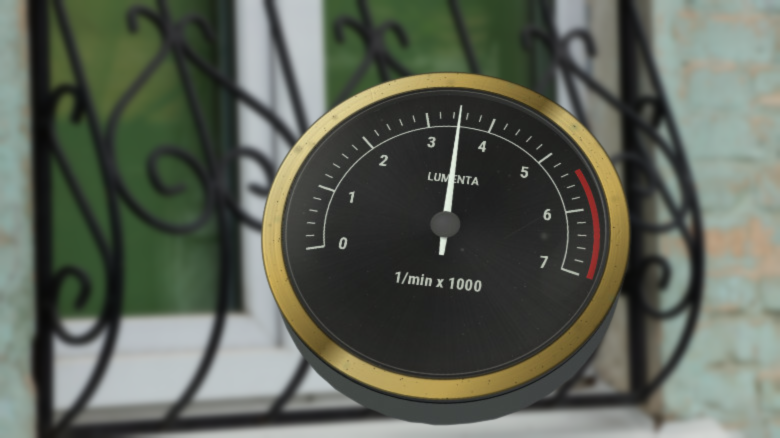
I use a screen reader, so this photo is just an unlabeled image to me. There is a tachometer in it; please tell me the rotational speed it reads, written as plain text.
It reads 3500 rpm
